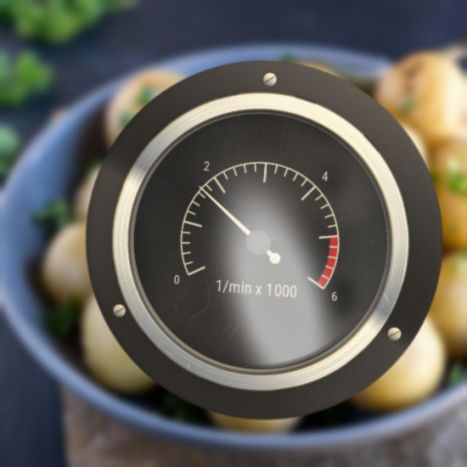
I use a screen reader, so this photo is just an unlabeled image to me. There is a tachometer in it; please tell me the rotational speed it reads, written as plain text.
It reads 1700 rpm
